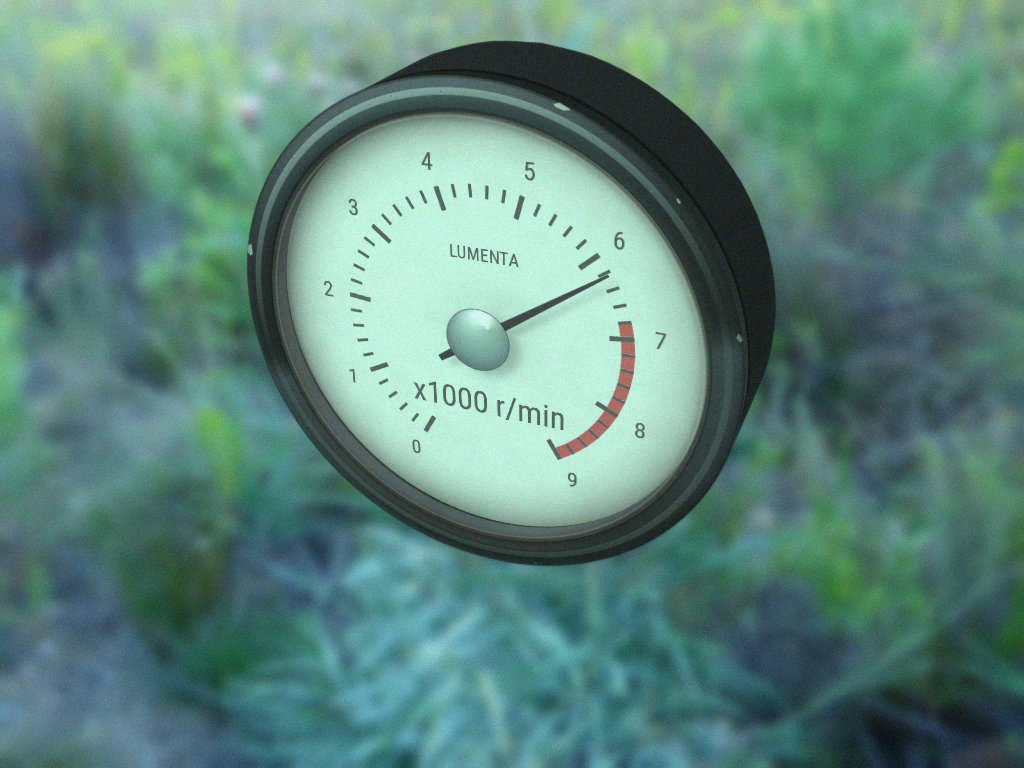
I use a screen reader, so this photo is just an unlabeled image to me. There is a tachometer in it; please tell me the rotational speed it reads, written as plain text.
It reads 6200 rpm
